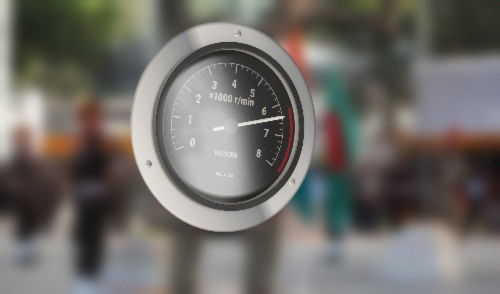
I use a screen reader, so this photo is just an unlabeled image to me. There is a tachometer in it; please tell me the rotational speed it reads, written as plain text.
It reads 6400 rpm
